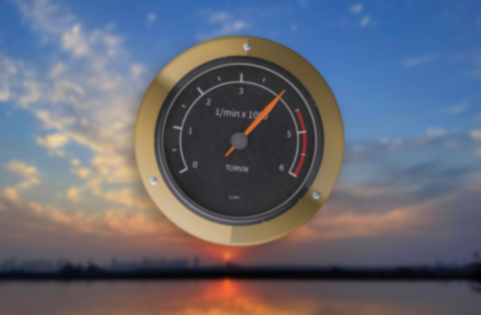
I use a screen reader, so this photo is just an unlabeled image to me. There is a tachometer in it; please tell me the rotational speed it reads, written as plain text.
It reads 4000 rpm
